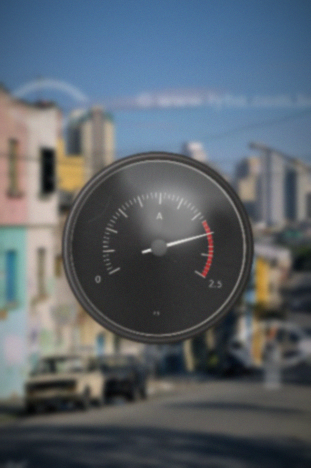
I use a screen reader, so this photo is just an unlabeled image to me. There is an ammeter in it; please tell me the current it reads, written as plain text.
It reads 2 A
